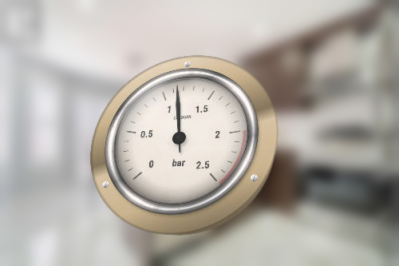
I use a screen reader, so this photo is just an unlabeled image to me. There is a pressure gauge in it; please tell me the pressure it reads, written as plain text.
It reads 1.15 bar
